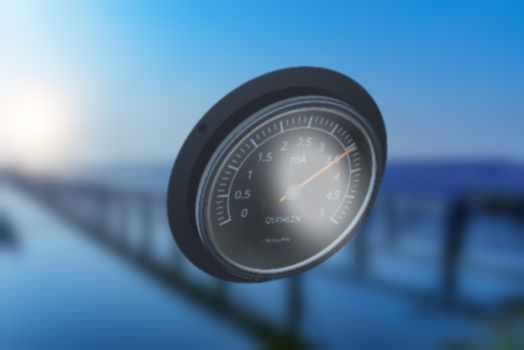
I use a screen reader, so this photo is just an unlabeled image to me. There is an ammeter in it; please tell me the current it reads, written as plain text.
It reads 3.5 mA
